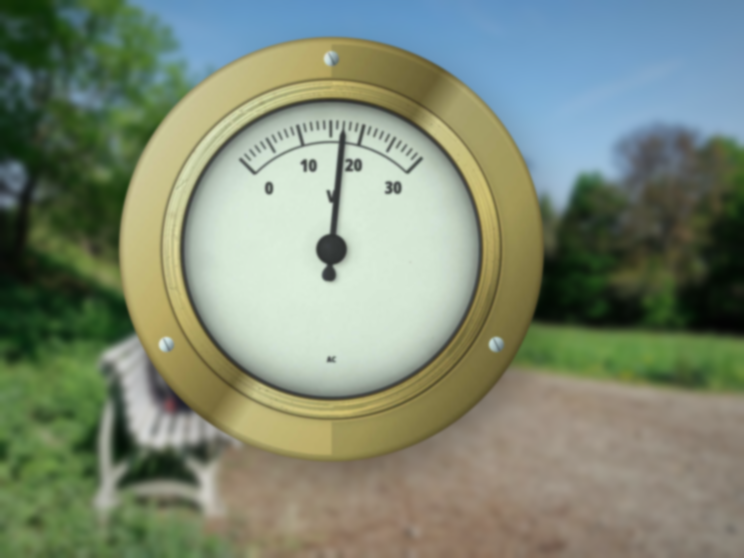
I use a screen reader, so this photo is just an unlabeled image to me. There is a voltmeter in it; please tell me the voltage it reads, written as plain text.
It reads 17 V
